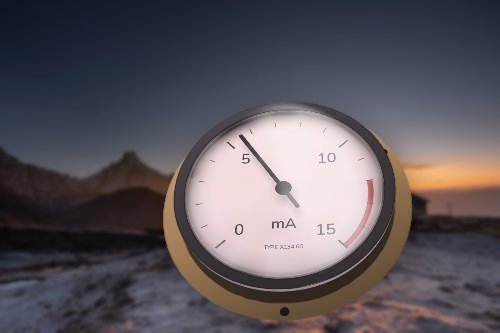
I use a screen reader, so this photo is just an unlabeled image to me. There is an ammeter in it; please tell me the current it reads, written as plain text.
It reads 5.5 mA
